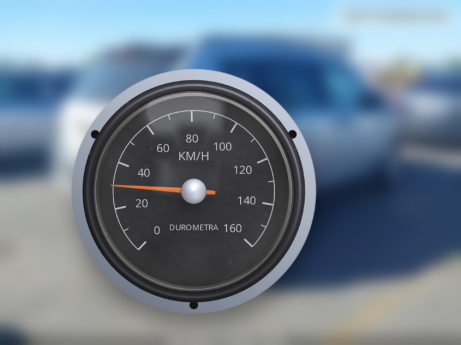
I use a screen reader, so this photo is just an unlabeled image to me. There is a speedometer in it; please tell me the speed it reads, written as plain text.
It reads 30 km/h
